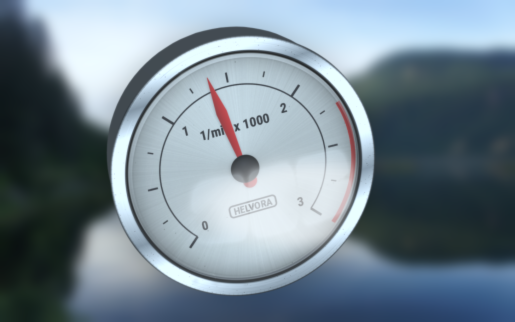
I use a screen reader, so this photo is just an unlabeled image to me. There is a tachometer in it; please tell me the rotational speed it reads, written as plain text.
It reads 1375 rpm
